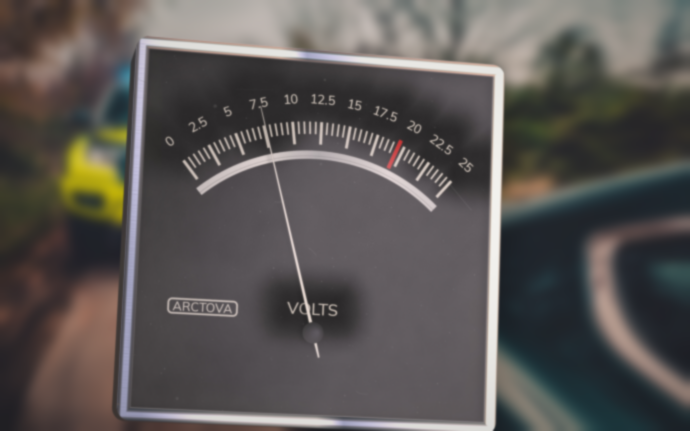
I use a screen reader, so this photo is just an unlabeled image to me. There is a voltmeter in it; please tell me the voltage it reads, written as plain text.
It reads 7.5 V
